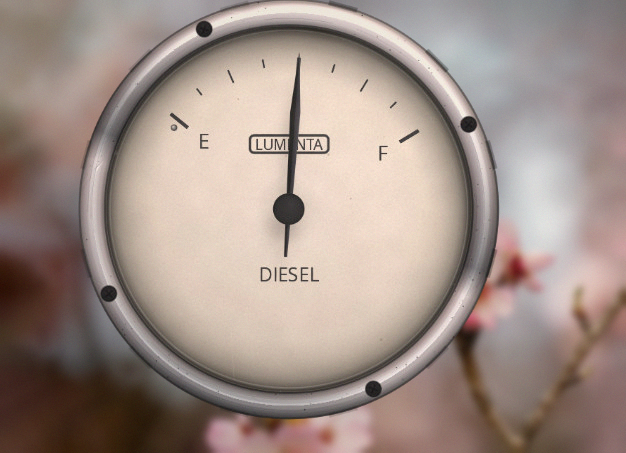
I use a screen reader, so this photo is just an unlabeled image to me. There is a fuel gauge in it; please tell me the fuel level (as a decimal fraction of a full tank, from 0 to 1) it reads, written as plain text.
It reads 0.5
